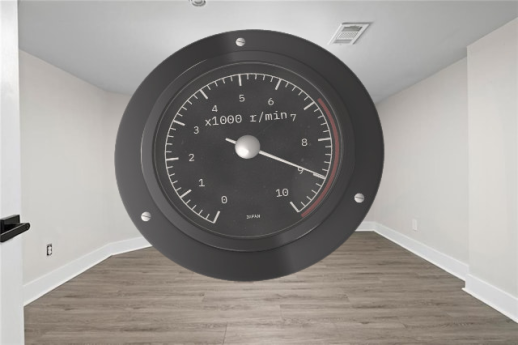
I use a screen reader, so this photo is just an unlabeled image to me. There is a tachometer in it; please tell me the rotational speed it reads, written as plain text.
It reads 9000 rpm
